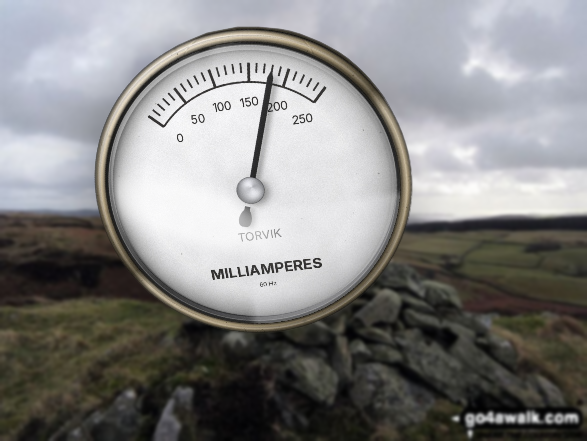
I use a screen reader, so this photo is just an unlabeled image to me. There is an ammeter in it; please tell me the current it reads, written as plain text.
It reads 180 mA
